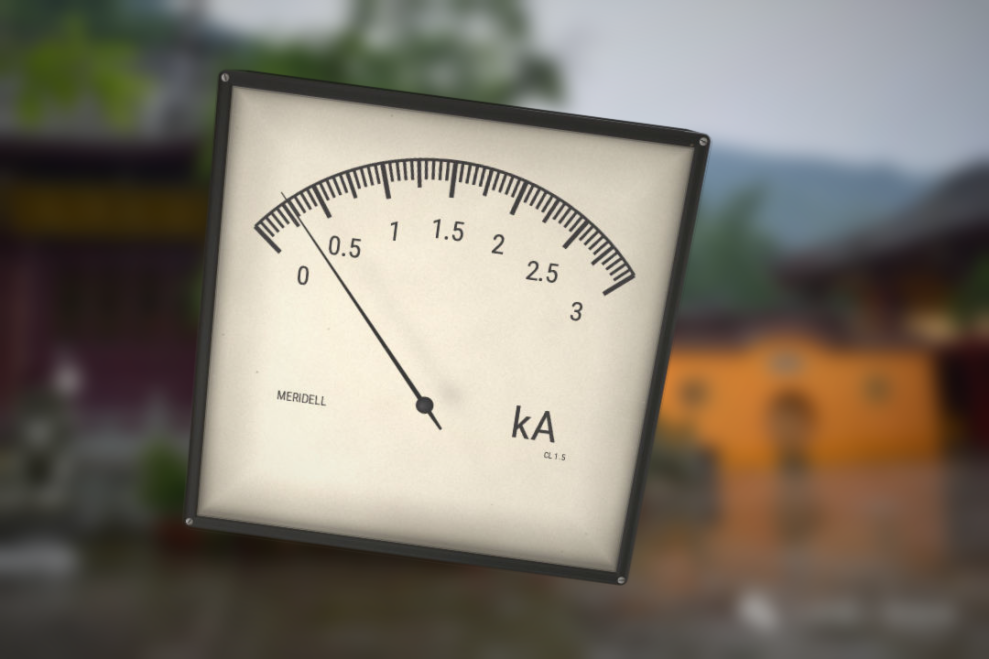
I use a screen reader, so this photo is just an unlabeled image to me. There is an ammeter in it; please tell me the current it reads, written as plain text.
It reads 0.3 kA
